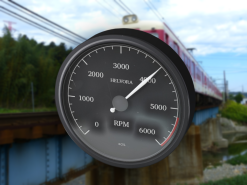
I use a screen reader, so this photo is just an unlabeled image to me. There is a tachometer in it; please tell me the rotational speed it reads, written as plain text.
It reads 4000 rpm
